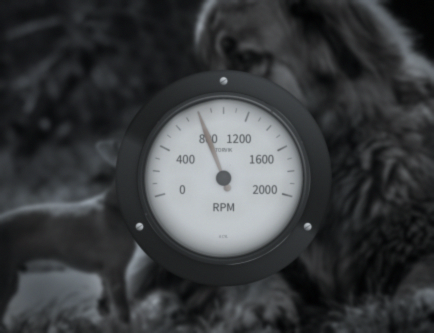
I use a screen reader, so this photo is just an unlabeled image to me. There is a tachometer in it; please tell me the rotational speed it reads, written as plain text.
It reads 800 rpm
